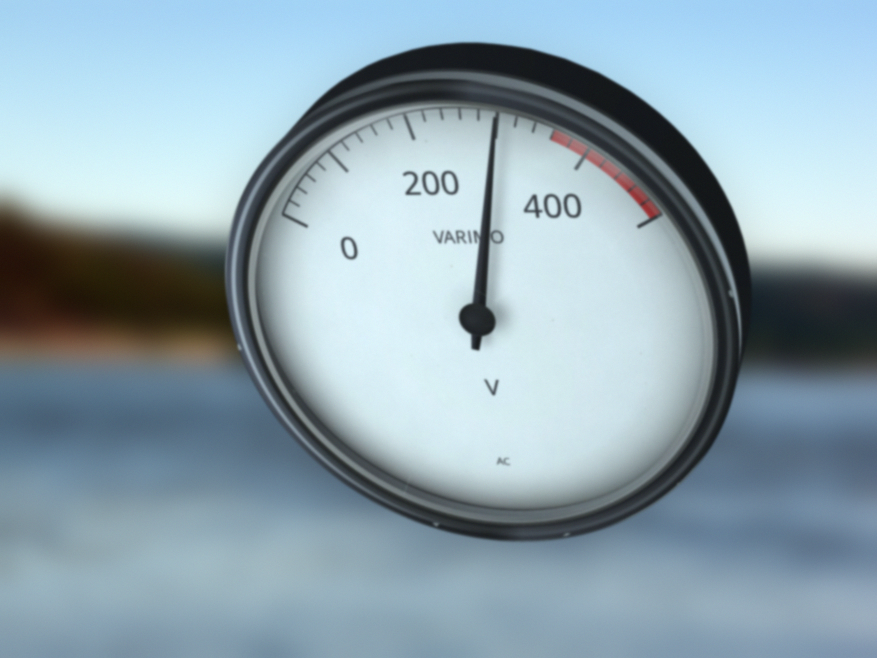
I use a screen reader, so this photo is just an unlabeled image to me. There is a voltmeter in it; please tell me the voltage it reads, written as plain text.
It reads 300 V
